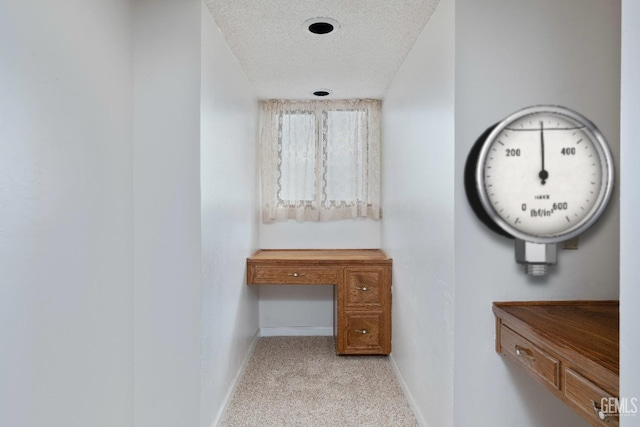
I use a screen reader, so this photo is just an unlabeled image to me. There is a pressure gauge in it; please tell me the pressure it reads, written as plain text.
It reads 300 psi
